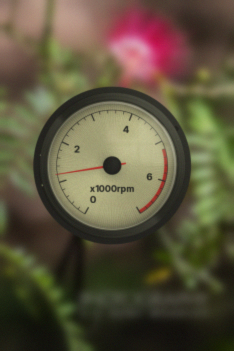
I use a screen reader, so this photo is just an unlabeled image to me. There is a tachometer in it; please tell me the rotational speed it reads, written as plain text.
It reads 1200 rpm
